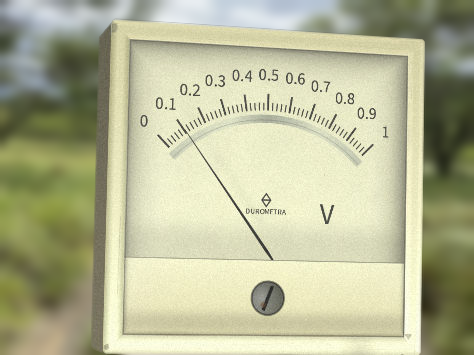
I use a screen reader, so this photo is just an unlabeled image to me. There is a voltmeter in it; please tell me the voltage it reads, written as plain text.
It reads 0.1 V
